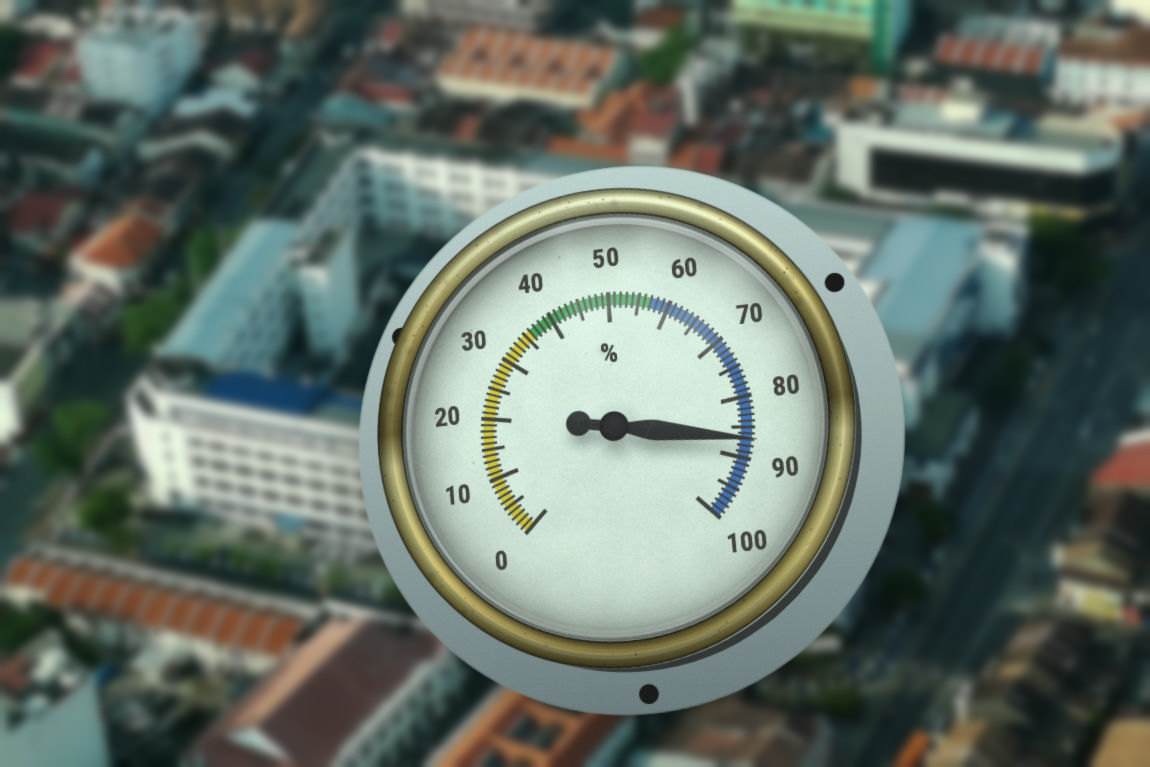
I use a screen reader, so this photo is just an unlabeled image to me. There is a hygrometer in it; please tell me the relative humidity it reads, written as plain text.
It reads 87 %
